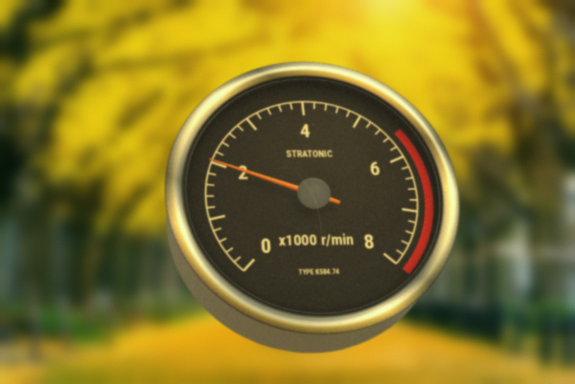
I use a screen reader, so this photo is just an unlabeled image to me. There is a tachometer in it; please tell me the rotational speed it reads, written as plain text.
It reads 2000 rpm
